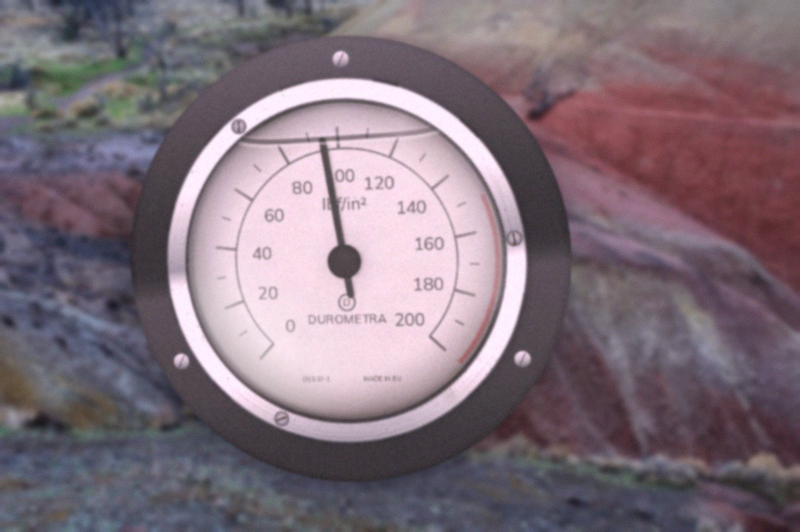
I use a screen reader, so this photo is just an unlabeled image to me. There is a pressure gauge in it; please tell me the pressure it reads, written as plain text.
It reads 95 psi
